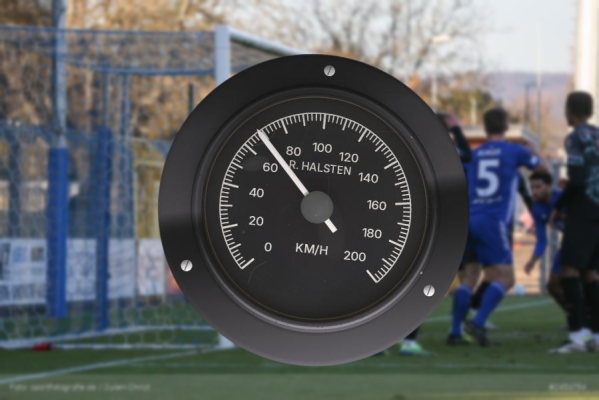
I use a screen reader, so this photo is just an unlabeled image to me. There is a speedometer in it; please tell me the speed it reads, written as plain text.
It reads 68 km/h
